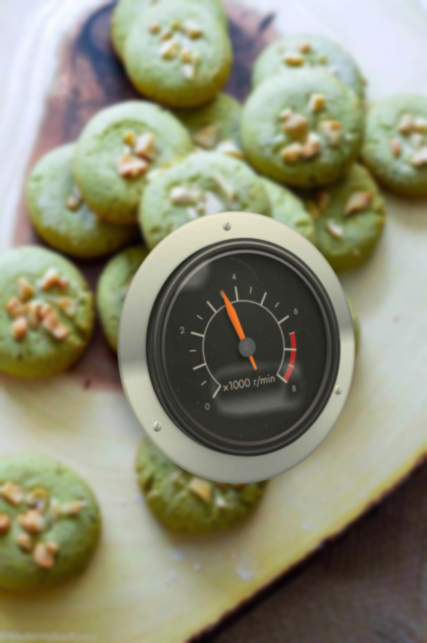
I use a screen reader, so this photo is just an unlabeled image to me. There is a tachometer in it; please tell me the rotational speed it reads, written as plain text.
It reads 3500 rpm
